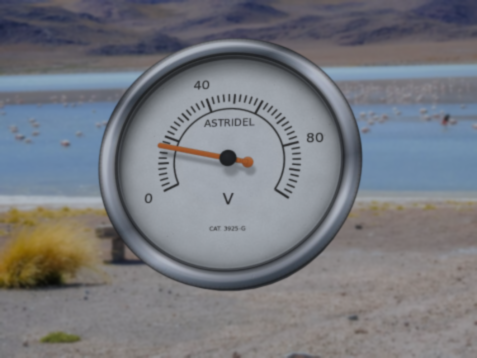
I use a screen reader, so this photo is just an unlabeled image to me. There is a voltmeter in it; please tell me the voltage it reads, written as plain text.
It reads 16 V
